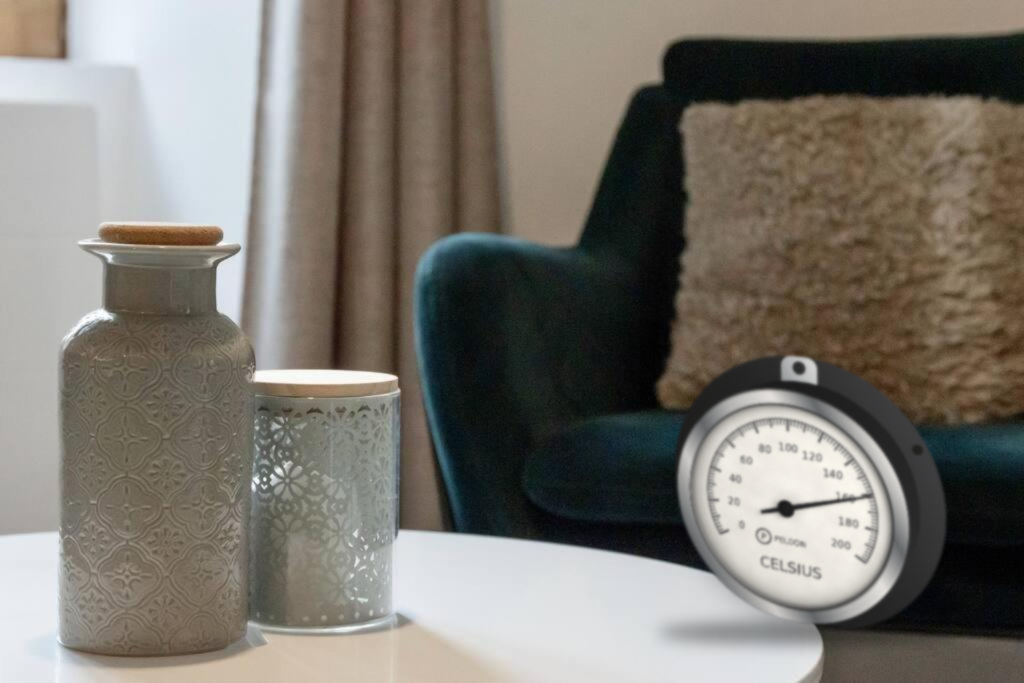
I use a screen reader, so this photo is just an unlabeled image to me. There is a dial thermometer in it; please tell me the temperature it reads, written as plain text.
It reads 160 °C
